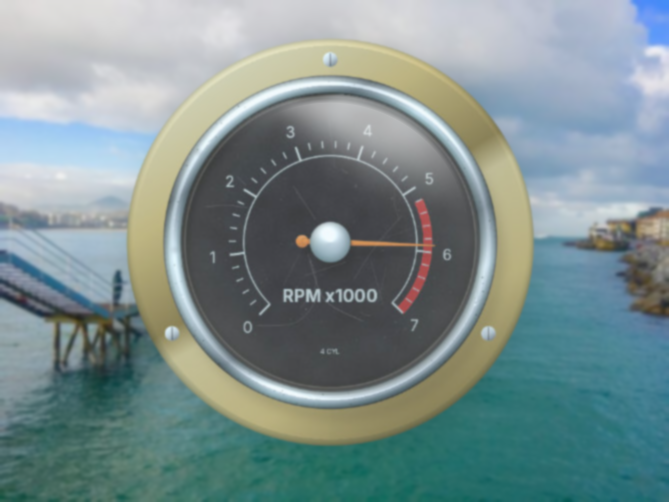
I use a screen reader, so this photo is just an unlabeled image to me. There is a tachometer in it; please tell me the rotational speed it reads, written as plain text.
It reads 5900 rpm
